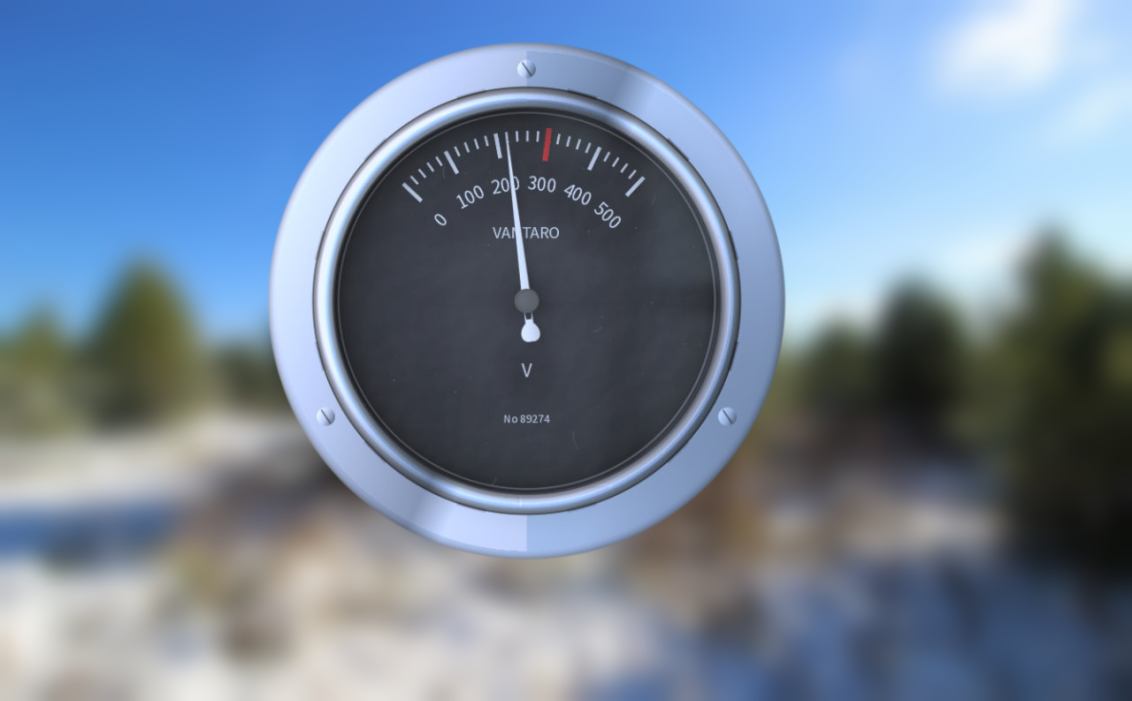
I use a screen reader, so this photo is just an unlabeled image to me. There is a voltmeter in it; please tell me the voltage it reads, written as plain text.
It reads 220 V
